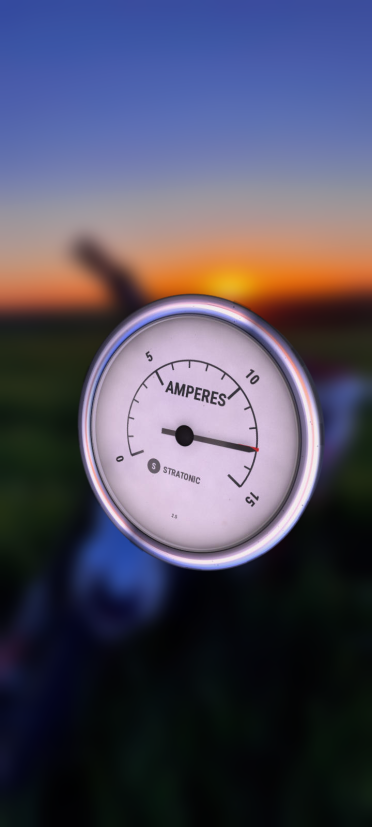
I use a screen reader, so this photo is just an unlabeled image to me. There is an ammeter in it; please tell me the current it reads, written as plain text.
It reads 13 A
